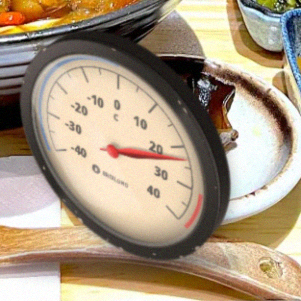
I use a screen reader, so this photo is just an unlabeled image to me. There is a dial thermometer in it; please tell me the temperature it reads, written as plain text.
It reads 22.5 °C
